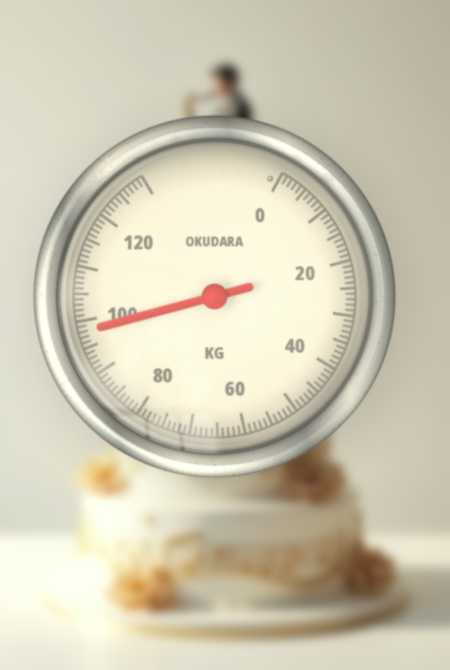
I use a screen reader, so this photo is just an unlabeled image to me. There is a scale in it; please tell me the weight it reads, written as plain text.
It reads 98 kg
